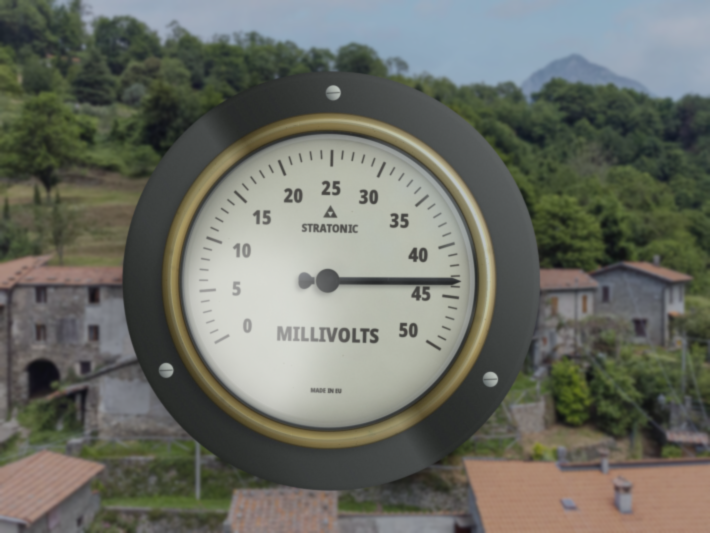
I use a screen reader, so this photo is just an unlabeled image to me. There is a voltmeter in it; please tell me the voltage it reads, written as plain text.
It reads 43.5 mV
